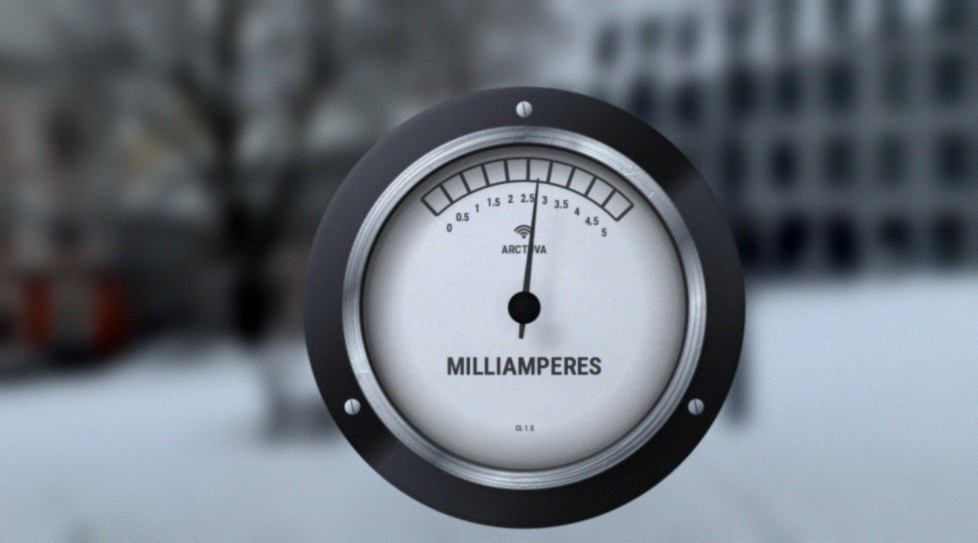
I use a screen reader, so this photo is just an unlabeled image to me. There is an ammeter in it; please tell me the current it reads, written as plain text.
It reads 2.75 mA
